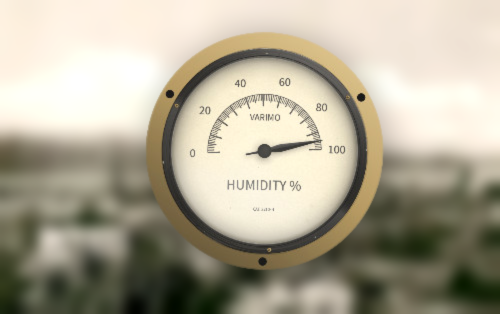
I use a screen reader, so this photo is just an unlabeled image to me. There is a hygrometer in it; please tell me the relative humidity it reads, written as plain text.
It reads 95 %
